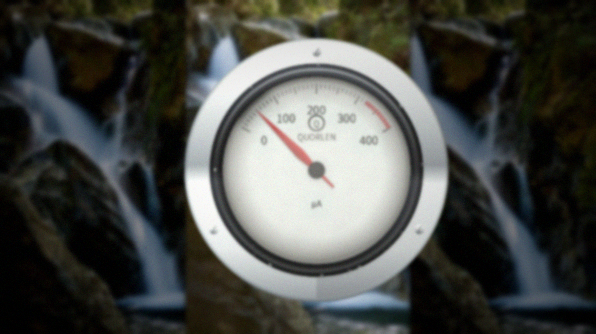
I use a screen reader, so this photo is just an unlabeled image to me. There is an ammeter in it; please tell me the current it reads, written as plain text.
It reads 50 µA
